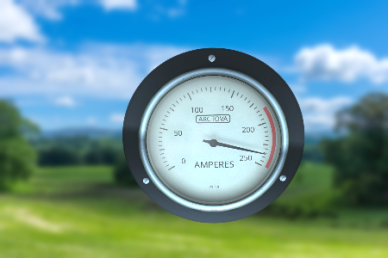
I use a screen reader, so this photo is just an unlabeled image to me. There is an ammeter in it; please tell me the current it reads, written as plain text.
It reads 235 A
